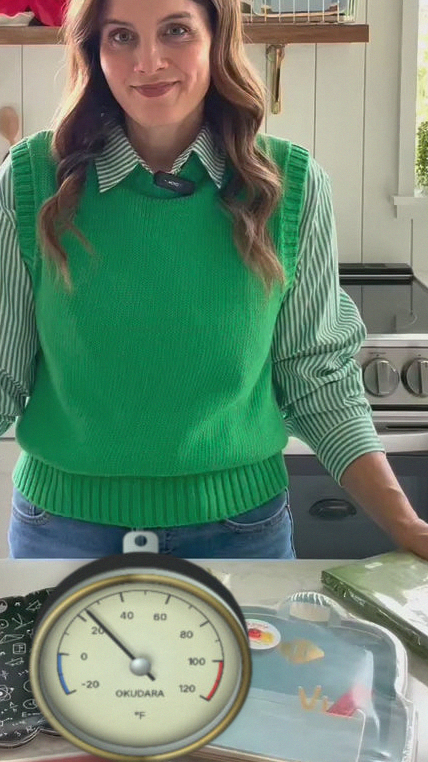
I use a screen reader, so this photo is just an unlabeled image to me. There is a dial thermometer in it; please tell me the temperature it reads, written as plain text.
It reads 25 °F
